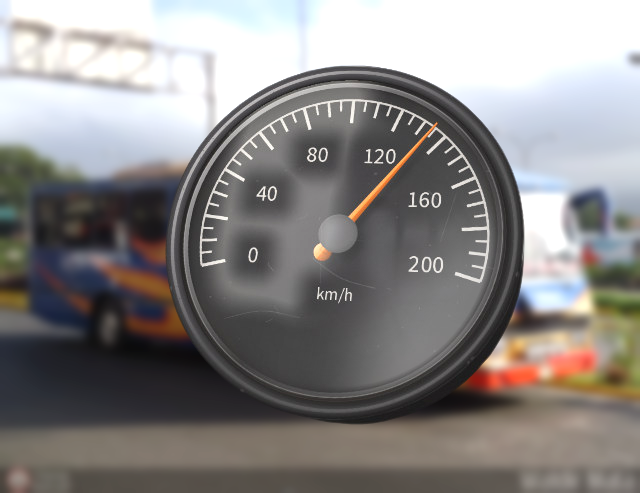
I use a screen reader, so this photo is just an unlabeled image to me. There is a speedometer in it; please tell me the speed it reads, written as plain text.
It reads 135 km/h
